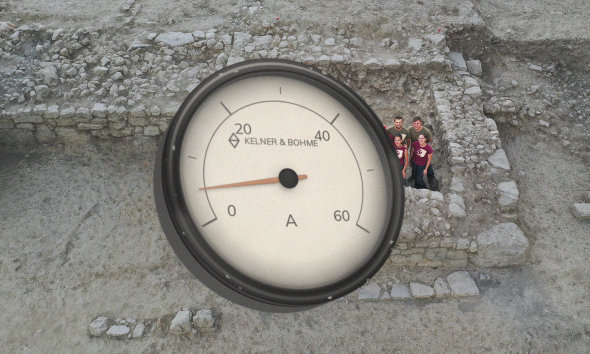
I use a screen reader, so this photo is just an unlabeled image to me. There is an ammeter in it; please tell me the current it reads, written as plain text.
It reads 5 A
